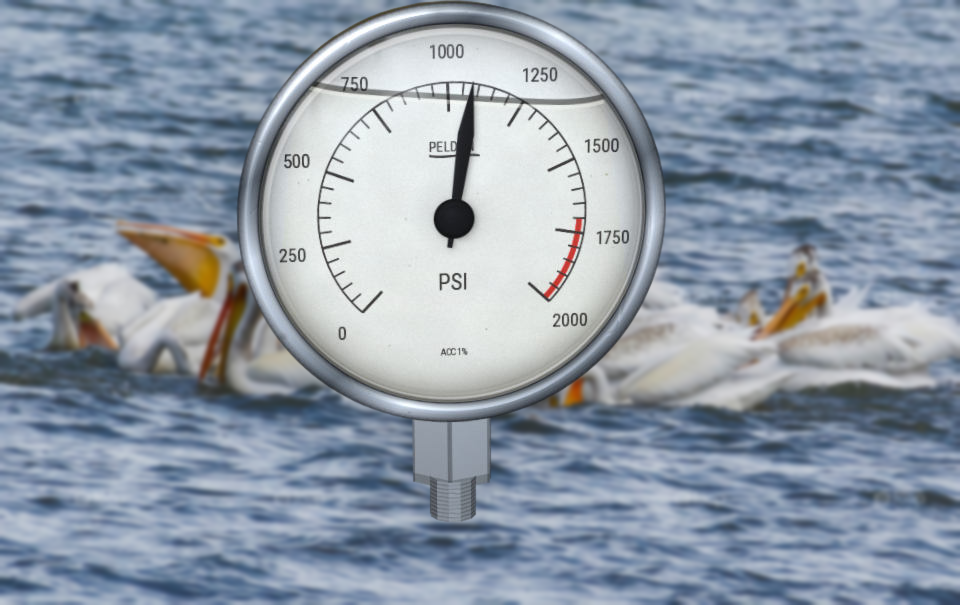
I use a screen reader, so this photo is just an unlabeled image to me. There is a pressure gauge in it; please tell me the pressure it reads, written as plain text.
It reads 1075 psi
